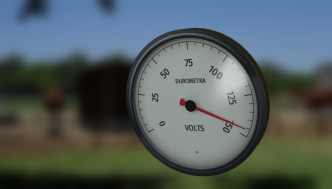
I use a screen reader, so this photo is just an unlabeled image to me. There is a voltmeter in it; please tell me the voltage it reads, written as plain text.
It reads 145 V
